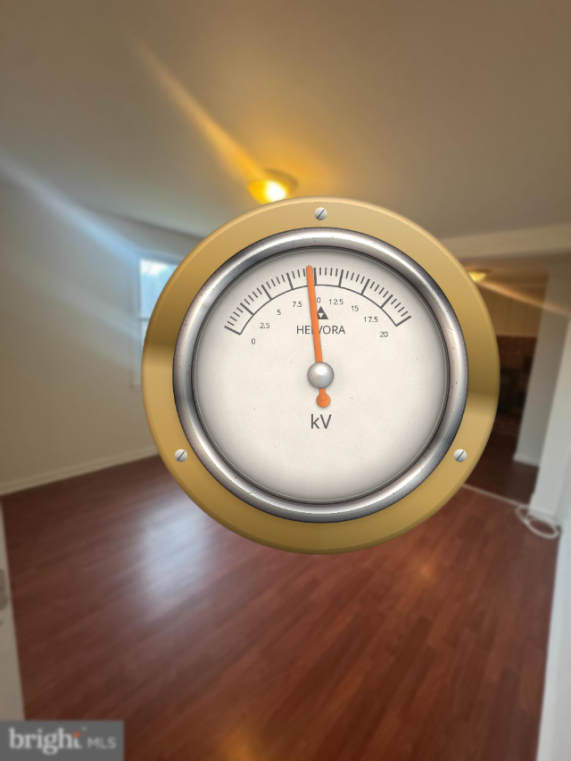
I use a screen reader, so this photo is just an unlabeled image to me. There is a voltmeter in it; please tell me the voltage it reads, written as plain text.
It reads 9.5 kV
